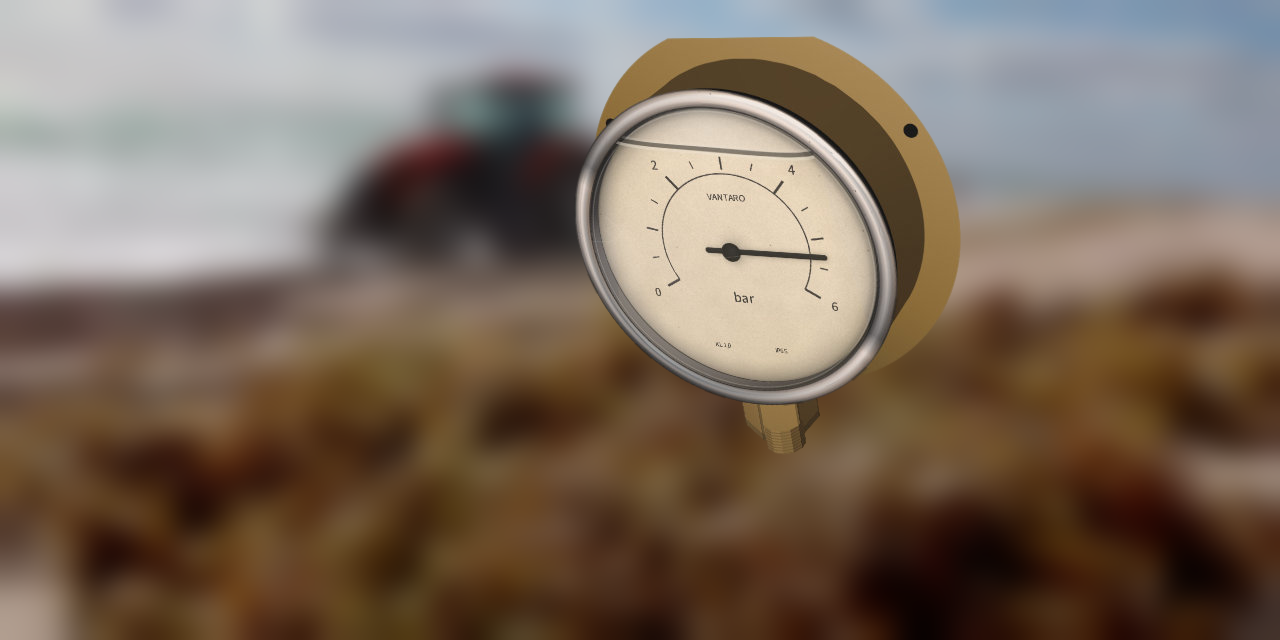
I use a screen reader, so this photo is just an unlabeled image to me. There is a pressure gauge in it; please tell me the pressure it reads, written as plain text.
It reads 5.25 bar
